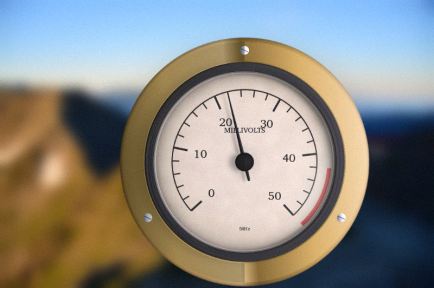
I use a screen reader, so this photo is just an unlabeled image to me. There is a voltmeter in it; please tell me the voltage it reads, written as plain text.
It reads 22 mV
